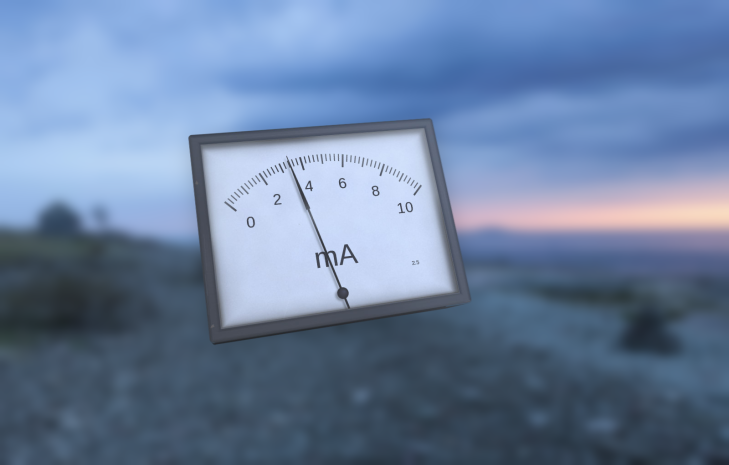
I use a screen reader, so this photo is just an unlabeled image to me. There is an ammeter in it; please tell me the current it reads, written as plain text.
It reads 3.4 mA
